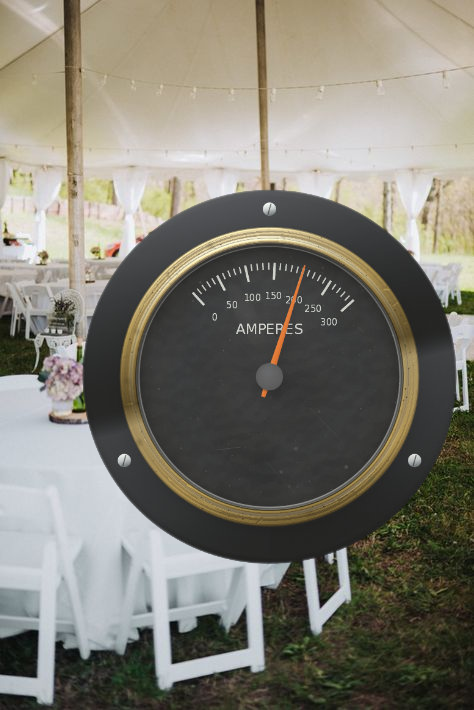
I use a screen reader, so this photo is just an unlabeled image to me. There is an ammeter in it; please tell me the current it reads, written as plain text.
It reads 200 A
